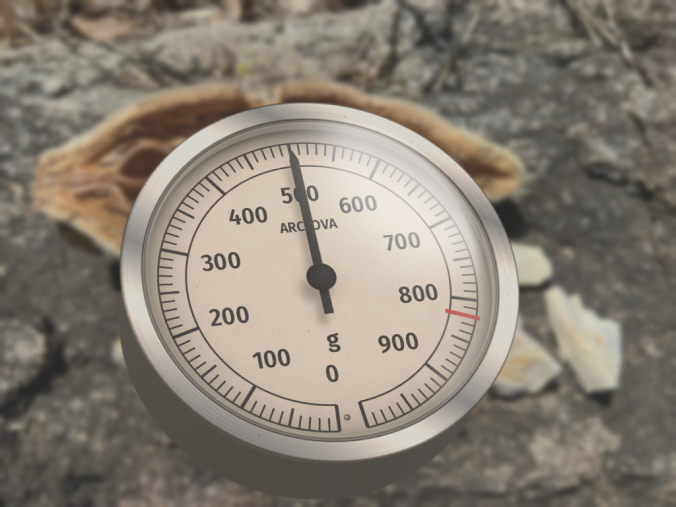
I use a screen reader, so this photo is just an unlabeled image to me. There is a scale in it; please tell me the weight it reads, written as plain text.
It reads 500 g
